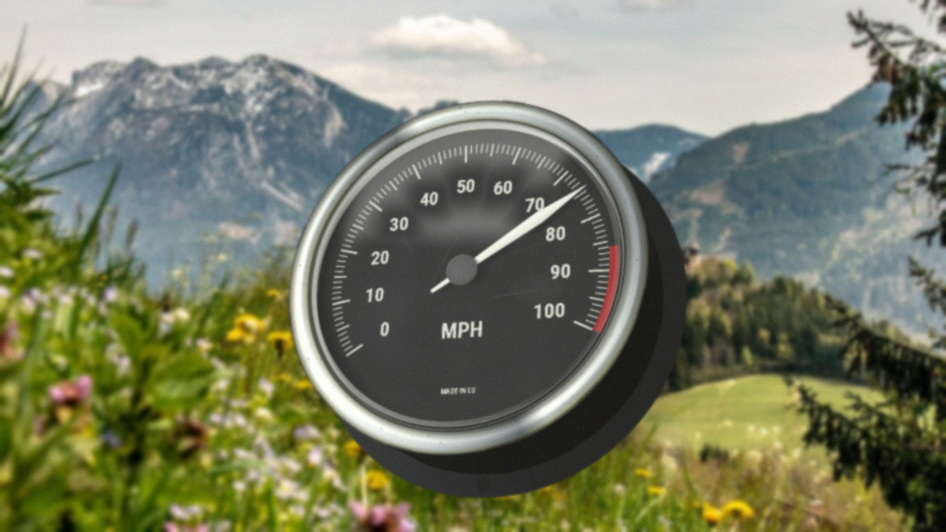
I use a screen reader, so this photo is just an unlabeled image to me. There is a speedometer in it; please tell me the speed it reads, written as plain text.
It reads 75 mph
